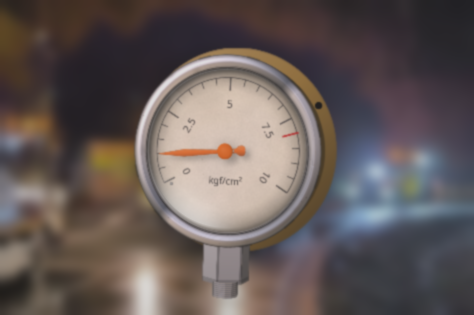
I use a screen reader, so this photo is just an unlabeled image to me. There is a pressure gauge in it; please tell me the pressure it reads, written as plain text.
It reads 1 kg/cm²
